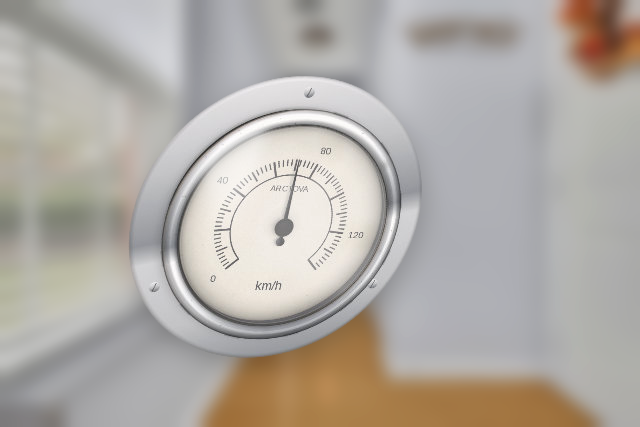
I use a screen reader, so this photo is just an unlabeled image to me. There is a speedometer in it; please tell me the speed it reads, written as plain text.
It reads 70 km/h
